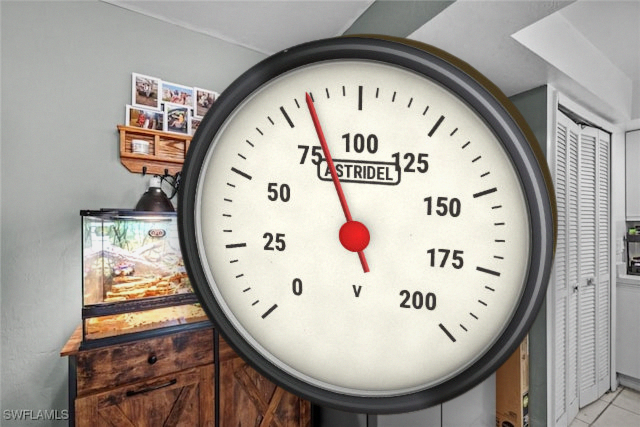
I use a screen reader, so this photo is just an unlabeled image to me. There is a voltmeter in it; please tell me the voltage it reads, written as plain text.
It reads 85 V
